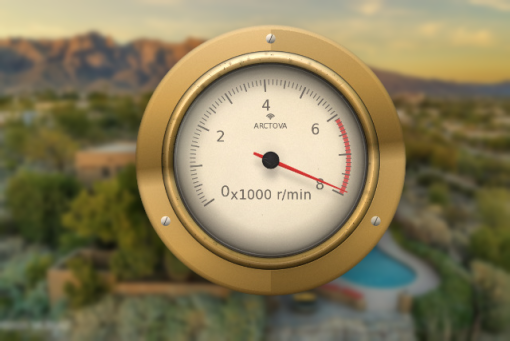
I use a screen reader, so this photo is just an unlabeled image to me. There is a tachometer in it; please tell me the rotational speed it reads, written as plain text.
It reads 7900 rpm
